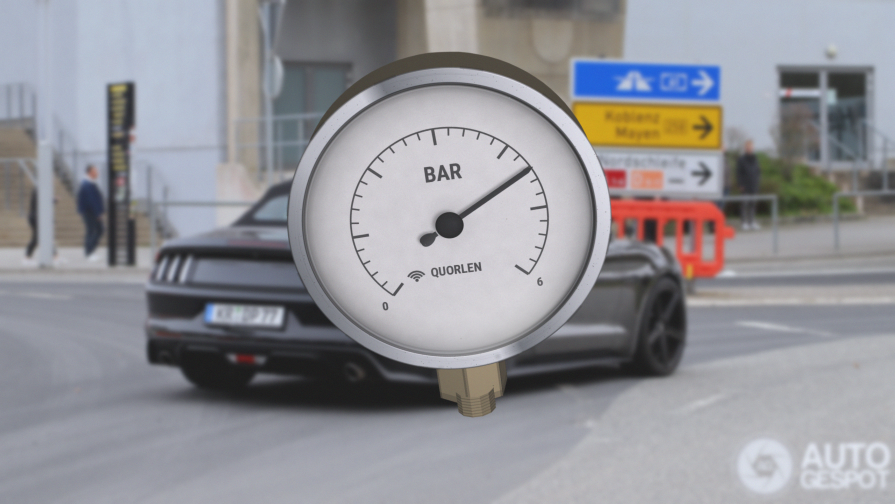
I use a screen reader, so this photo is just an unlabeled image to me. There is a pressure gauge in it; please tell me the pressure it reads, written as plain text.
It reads 4.4 bar
